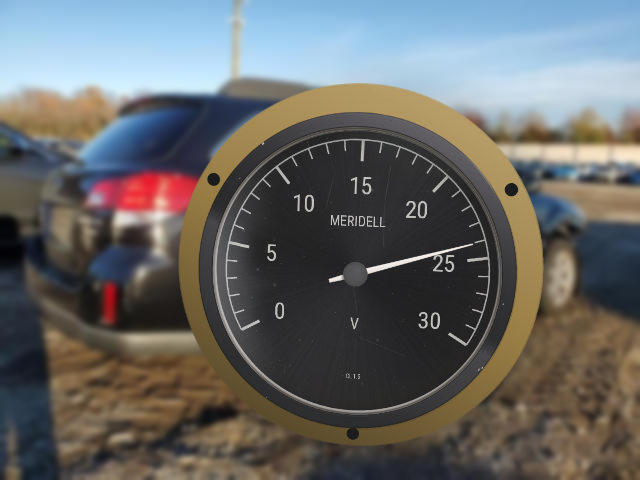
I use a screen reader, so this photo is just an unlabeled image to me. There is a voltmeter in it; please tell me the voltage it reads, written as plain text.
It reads 24 V
